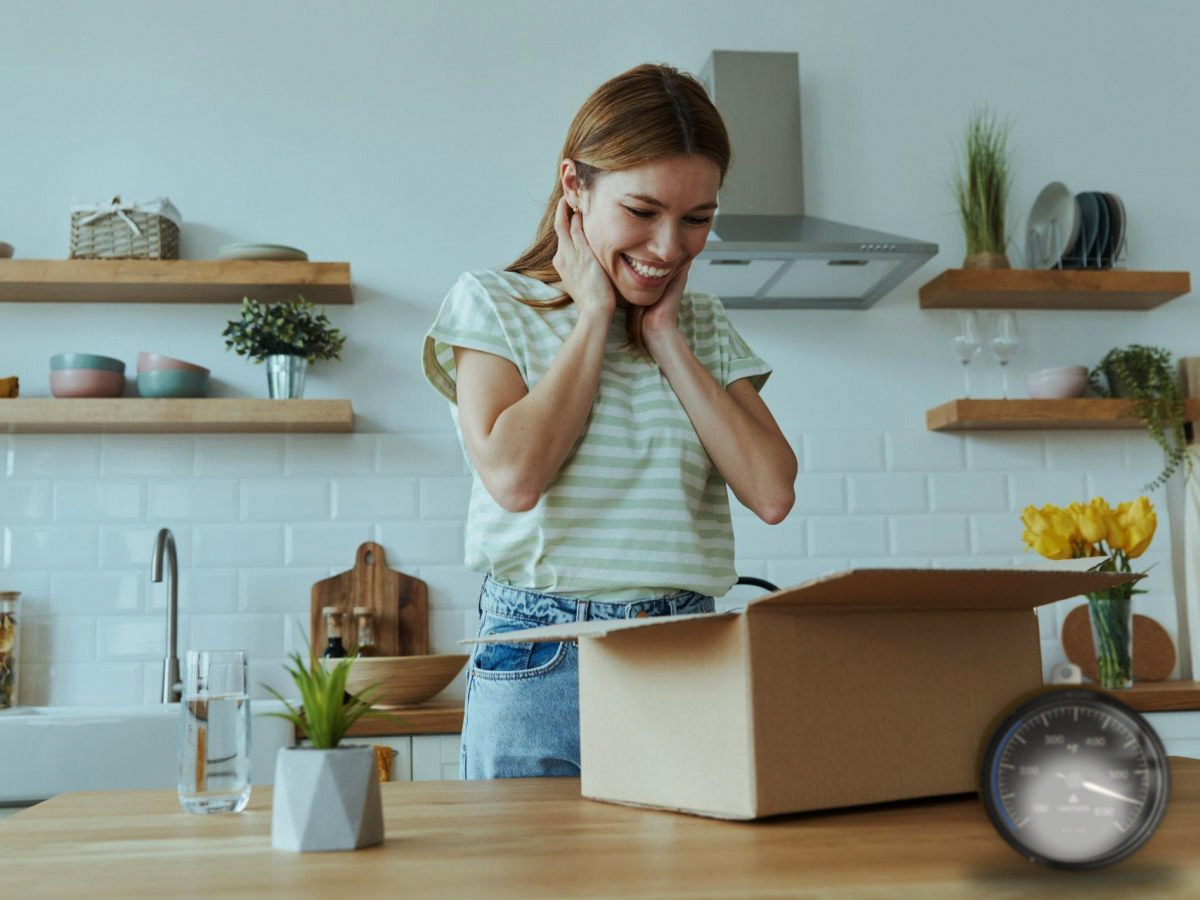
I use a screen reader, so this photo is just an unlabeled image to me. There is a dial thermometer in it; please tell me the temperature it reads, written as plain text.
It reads 550 °F
